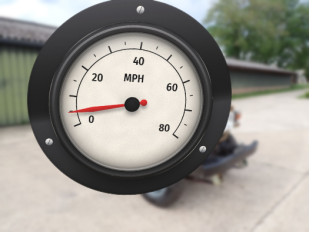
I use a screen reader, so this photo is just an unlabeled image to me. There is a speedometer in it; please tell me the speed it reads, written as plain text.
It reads 5 mph
